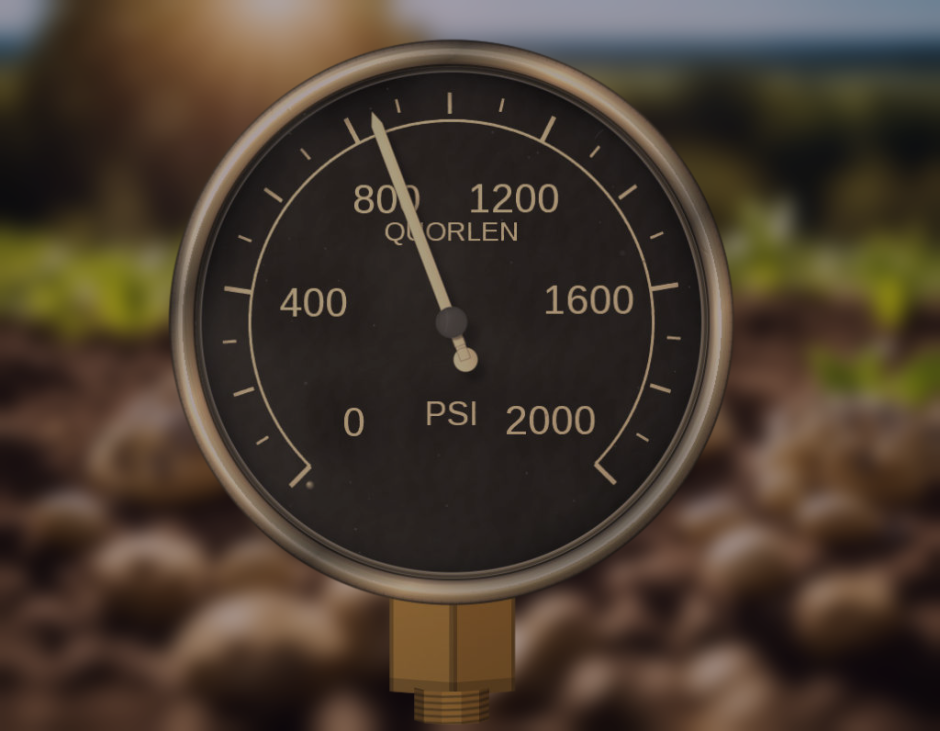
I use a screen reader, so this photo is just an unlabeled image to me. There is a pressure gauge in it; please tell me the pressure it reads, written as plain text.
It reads 850 psi
